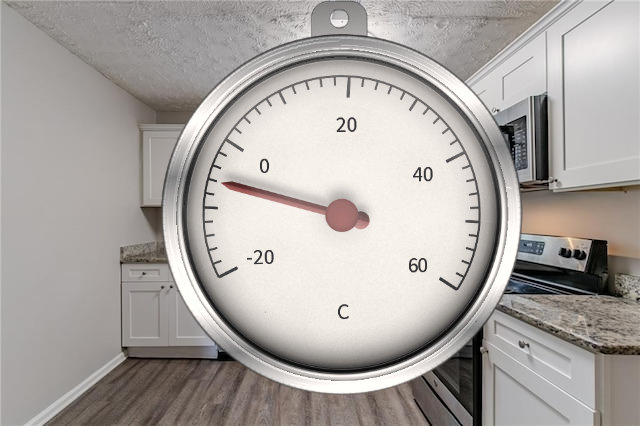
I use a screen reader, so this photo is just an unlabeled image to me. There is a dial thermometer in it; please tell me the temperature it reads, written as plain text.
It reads -6 °C
